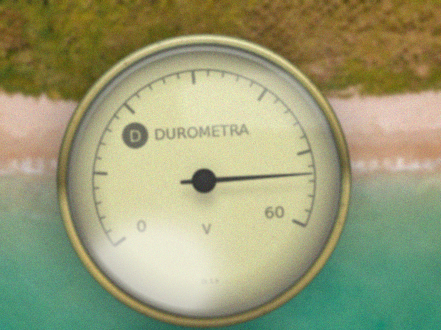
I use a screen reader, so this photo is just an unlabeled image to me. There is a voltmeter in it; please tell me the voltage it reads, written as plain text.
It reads 53 V
